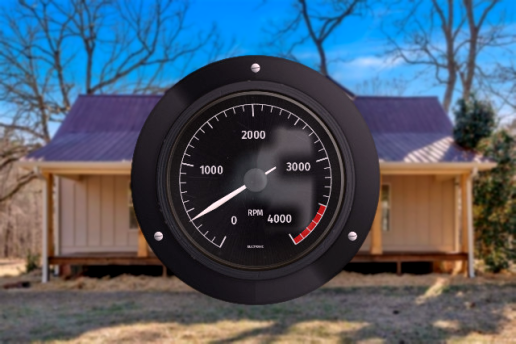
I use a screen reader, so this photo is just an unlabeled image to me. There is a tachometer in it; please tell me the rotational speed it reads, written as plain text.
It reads 400 rpm
